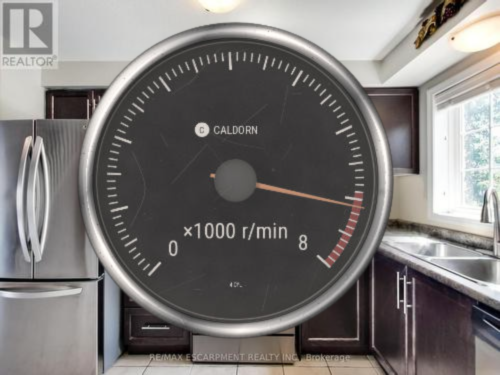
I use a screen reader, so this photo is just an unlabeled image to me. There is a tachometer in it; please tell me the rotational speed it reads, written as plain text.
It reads 7100 rpm
